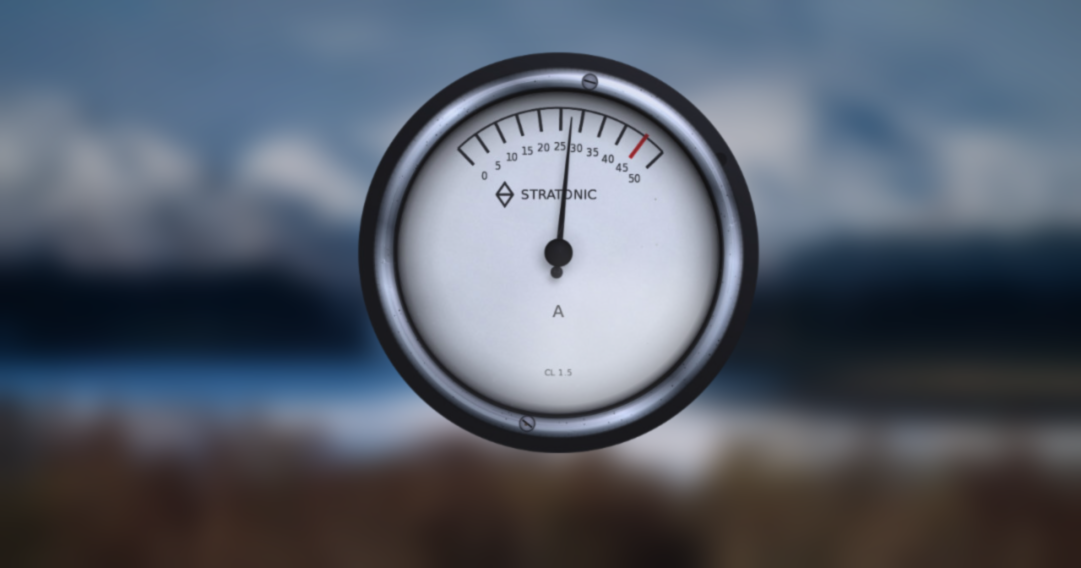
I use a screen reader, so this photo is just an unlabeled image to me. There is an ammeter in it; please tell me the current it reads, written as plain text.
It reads 27.5 A
